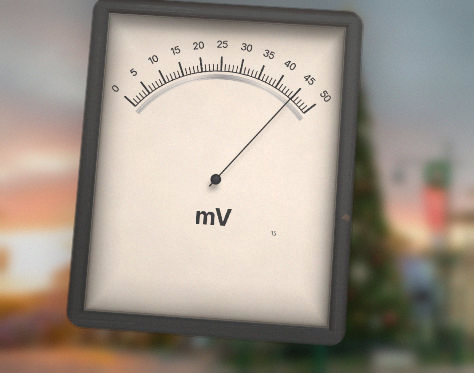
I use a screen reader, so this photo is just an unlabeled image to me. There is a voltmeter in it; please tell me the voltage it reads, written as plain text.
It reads 45 mV
